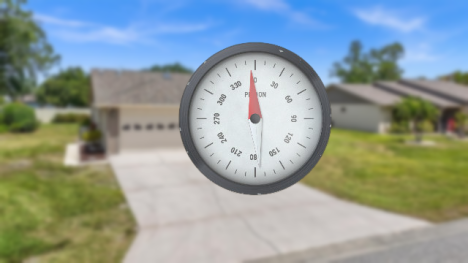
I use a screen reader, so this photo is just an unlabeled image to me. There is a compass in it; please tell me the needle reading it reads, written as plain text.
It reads 355 °
